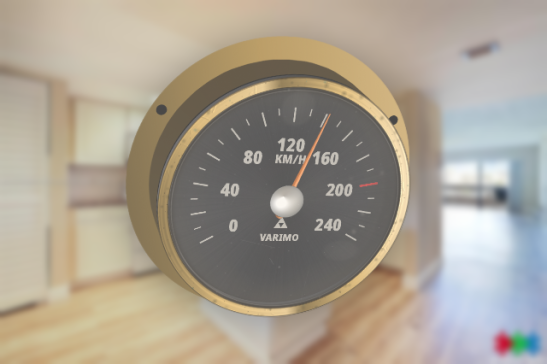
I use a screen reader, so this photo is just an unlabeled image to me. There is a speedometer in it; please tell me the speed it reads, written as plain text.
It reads 140 km/h
